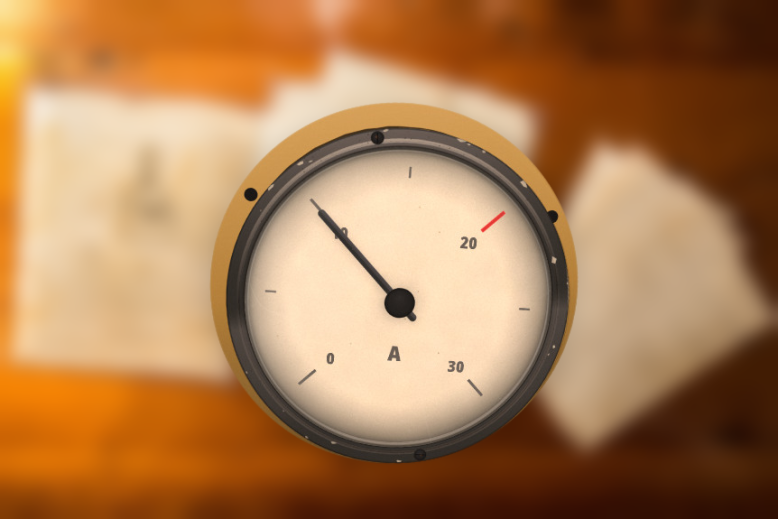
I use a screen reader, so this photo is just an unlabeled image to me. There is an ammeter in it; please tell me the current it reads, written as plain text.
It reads 10 A
